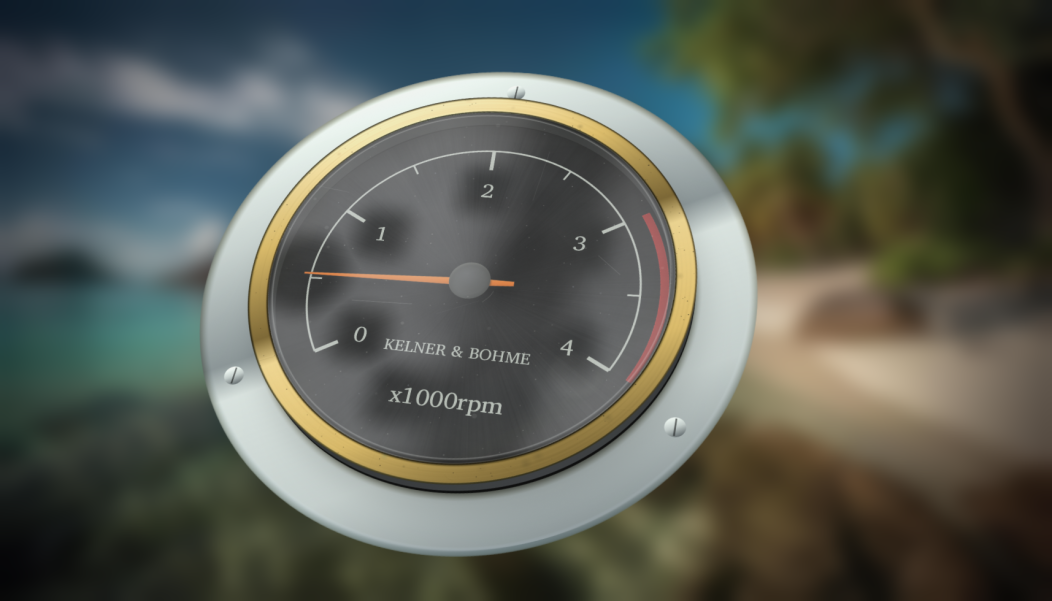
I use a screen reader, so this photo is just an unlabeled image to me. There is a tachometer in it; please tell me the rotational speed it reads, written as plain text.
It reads 500 rpm
